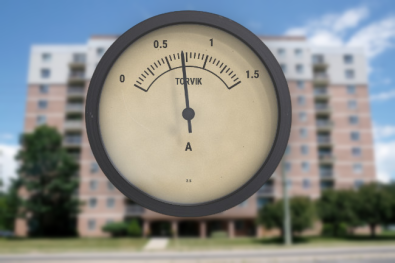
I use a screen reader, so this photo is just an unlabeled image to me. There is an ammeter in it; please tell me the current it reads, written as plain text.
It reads 0.7 A
